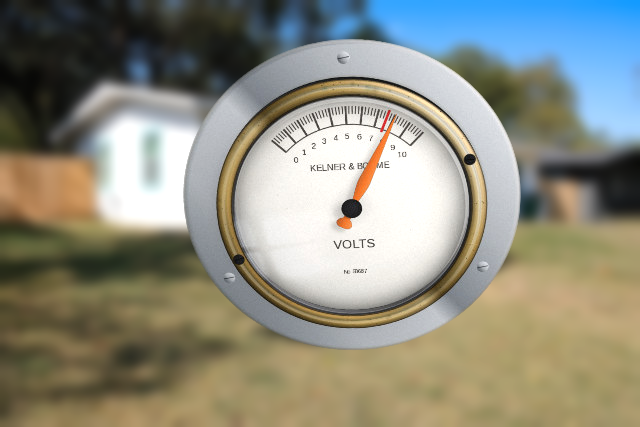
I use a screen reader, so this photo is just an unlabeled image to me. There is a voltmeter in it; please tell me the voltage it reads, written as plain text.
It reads 8 V
